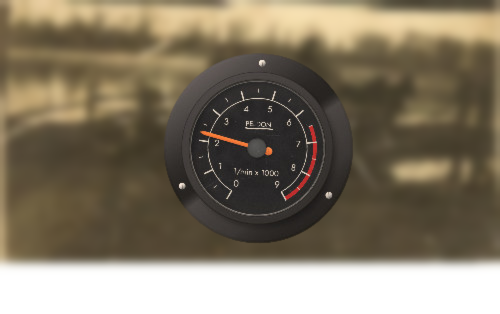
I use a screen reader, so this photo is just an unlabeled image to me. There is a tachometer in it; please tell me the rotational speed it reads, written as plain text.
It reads 2250 rpm
